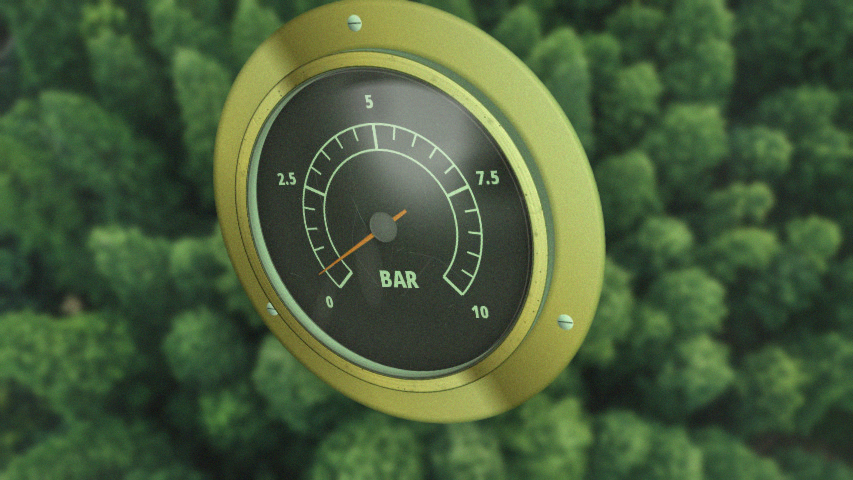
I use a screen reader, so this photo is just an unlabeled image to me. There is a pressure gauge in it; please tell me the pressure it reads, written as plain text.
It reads 0.5 bar
